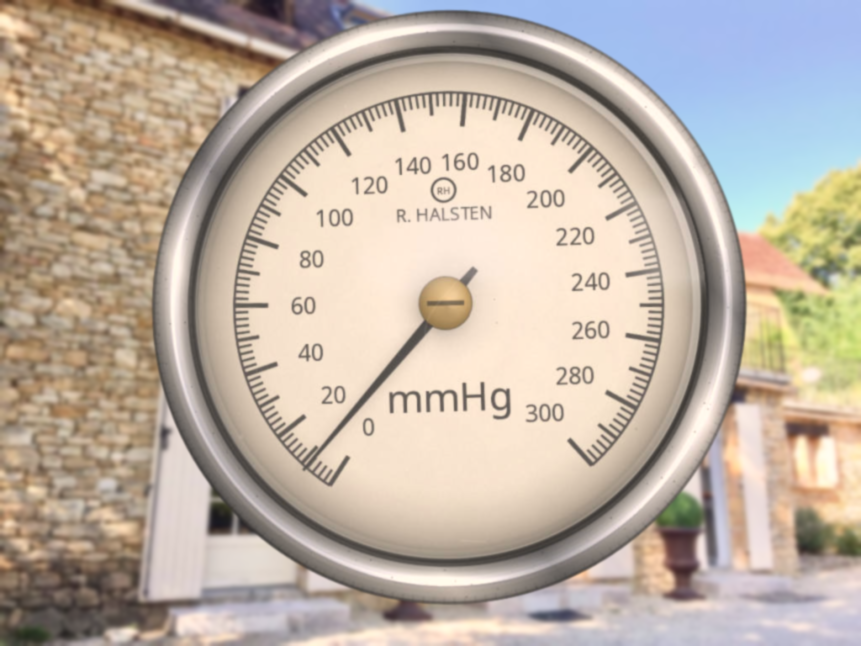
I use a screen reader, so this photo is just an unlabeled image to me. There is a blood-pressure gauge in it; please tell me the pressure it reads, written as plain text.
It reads 8 mmHg
